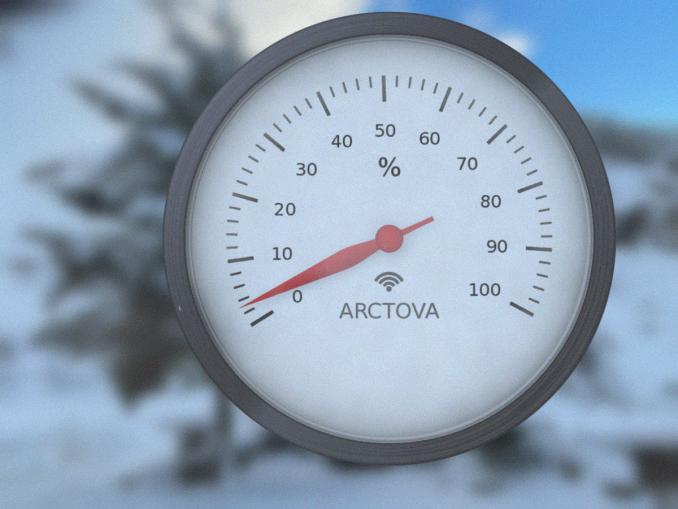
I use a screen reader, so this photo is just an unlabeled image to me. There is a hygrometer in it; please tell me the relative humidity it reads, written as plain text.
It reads 3 %
